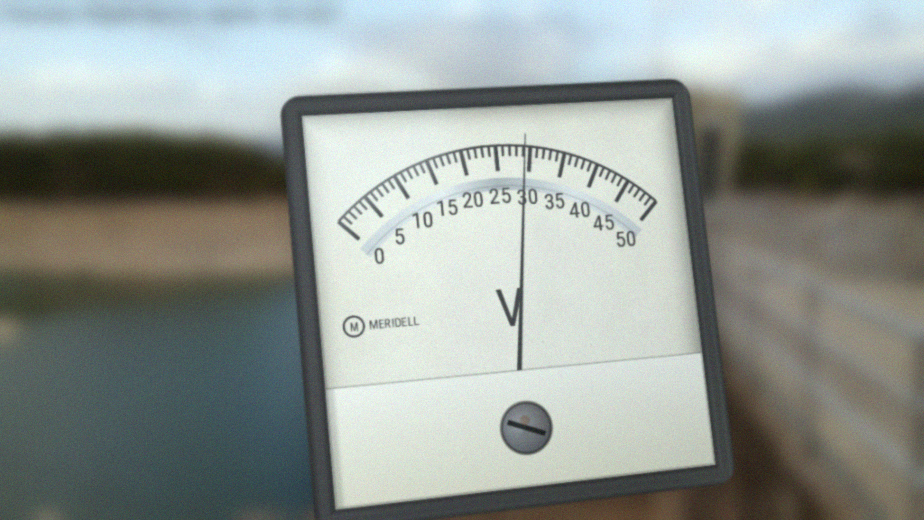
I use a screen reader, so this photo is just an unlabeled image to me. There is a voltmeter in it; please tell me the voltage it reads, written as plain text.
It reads 29 V
